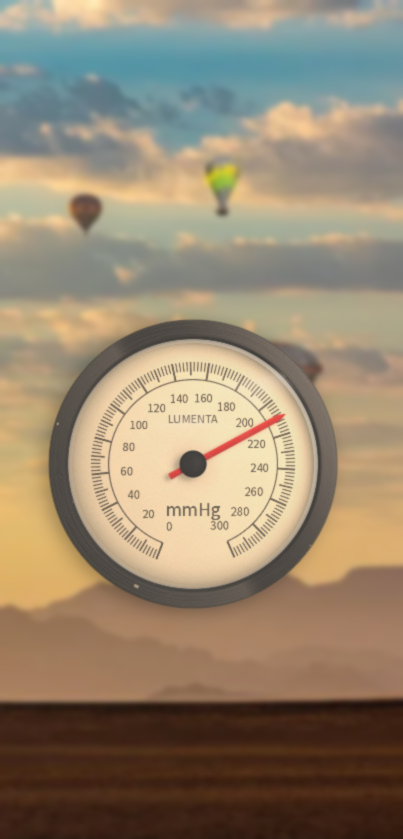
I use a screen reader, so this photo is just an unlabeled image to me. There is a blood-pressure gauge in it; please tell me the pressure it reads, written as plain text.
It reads 210 mmHg
